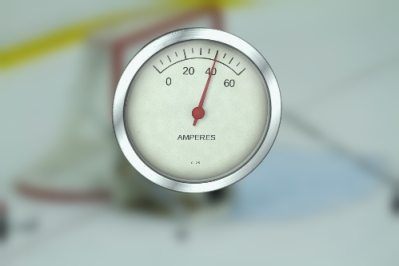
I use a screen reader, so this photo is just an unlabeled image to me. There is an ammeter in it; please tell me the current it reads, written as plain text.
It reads 40 A
